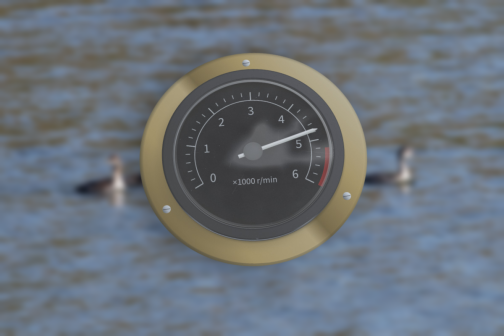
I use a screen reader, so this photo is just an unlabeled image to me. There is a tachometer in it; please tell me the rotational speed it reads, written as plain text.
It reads 4800 rpm
